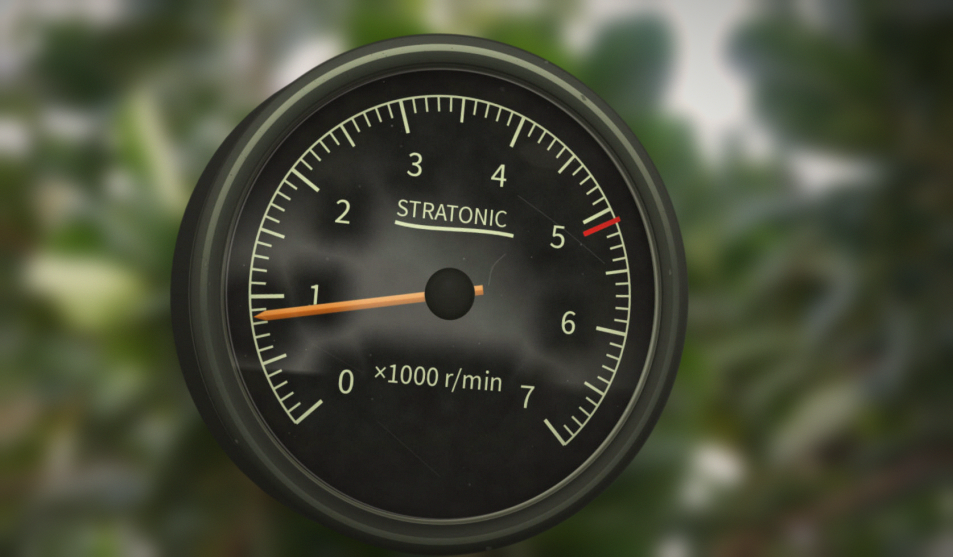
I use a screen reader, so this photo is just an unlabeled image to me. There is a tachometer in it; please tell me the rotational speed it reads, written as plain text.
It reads 850 rpm
